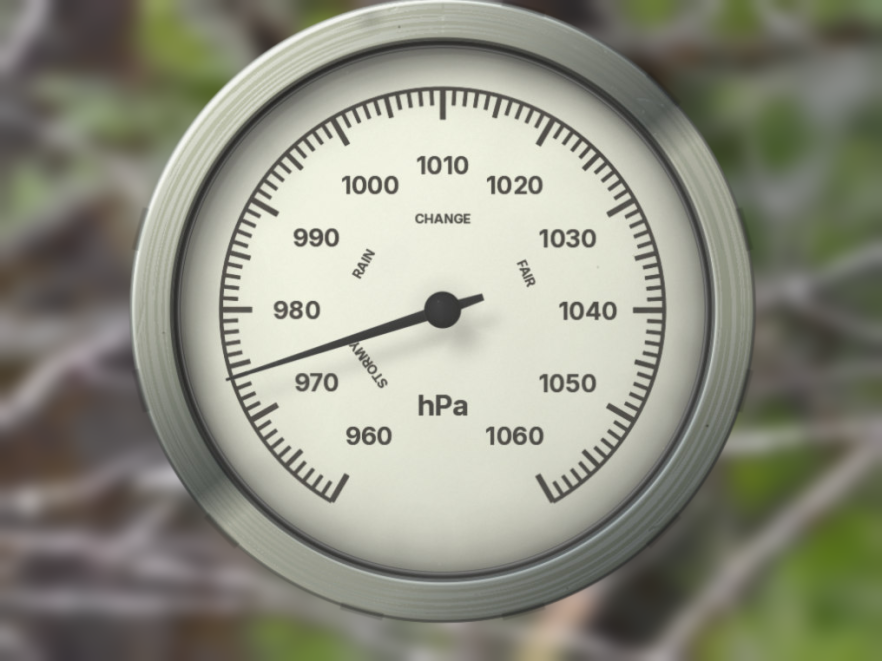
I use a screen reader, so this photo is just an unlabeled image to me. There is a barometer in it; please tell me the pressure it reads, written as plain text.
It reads 974 hPa
